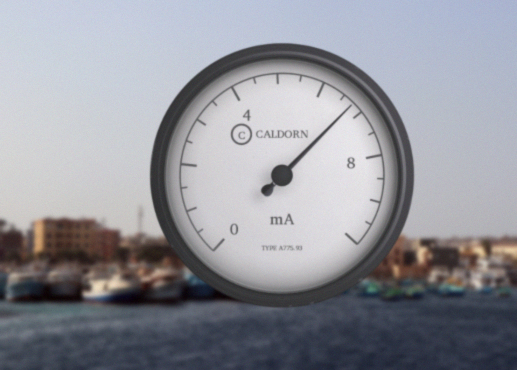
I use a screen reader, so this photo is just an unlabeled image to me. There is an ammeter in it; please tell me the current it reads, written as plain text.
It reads 6.75 mA
